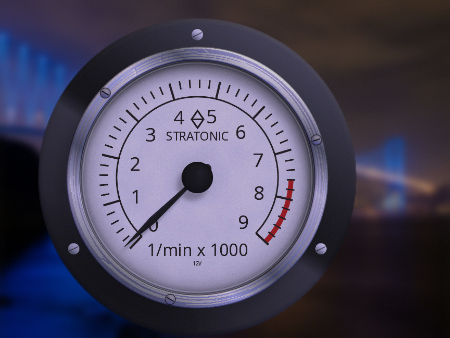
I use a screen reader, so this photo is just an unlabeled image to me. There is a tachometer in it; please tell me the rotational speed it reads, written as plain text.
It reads 100 rpm
